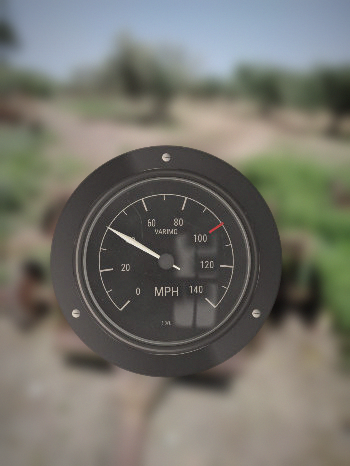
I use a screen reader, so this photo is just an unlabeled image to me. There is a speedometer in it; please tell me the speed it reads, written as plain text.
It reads 40 mph
